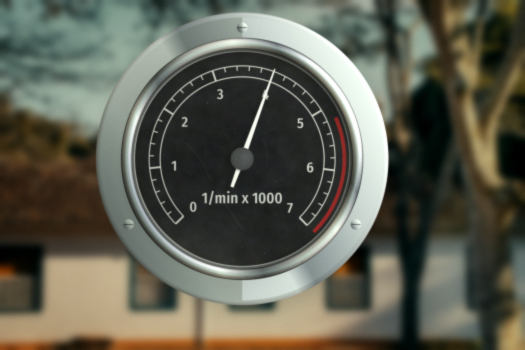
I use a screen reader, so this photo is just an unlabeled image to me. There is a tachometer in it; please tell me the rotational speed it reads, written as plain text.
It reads 4000 rpm
